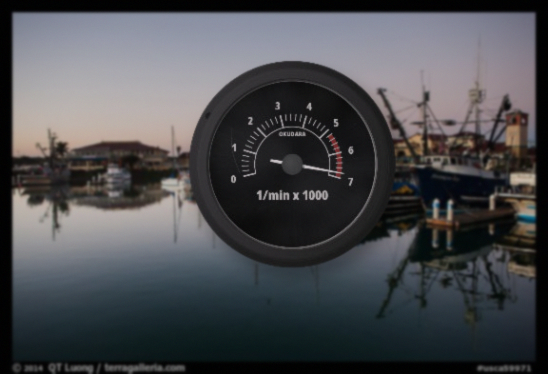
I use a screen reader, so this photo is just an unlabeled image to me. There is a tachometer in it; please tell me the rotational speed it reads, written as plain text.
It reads 6800 rpm
